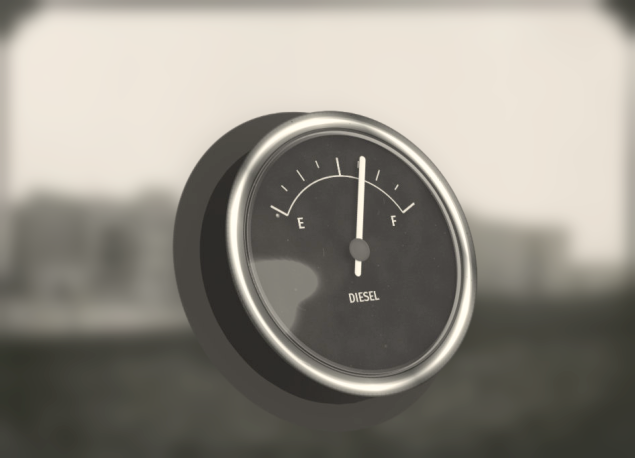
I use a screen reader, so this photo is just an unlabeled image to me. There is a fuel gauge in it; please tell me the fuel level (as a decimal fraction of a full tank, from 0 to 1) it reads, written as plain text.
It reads 0.625
